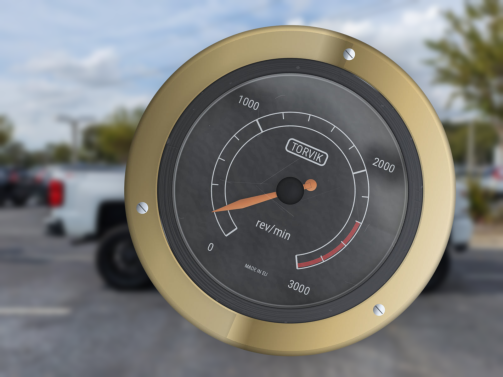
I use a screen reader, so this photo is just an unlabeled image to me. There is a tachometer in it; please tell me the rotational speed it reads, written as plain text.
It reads 200 rpm
